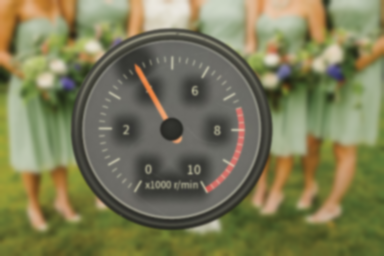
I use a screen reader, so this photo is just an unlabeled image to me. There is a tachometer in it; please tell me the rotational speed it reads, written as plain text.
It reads 4000 rpm
